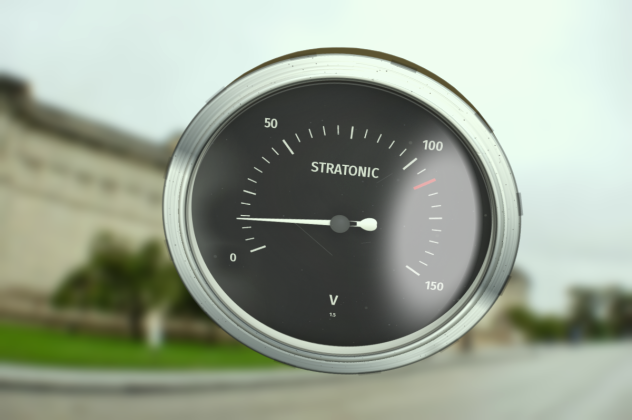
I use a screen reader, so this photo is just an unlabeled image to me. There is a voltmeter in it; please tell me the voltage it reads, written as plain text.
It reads 15 V
